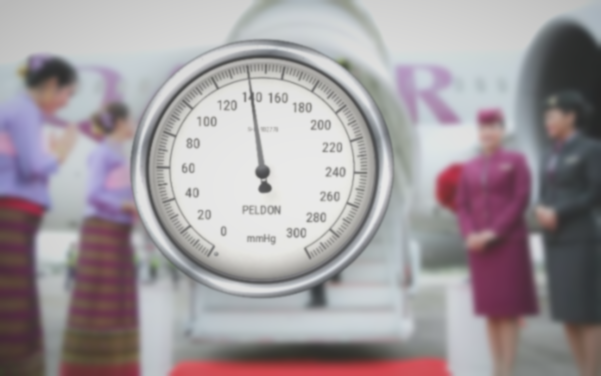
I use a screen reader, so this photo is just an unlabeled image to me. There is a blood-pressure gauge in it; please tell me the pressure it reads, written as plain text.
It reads 140 mmHg
